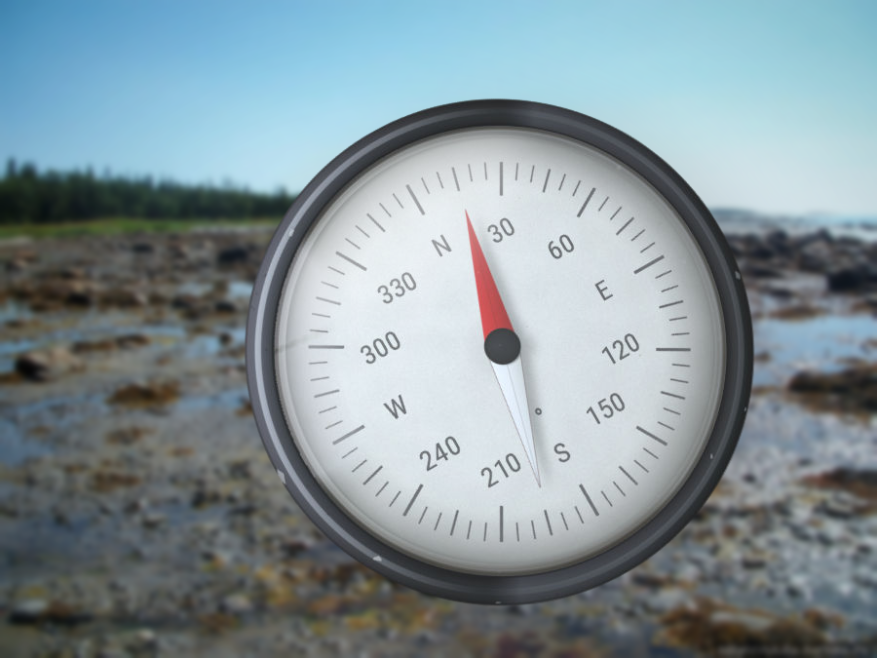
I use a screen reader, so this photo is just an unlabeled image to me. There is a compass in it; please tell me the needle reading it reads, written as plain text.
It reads 15 °
